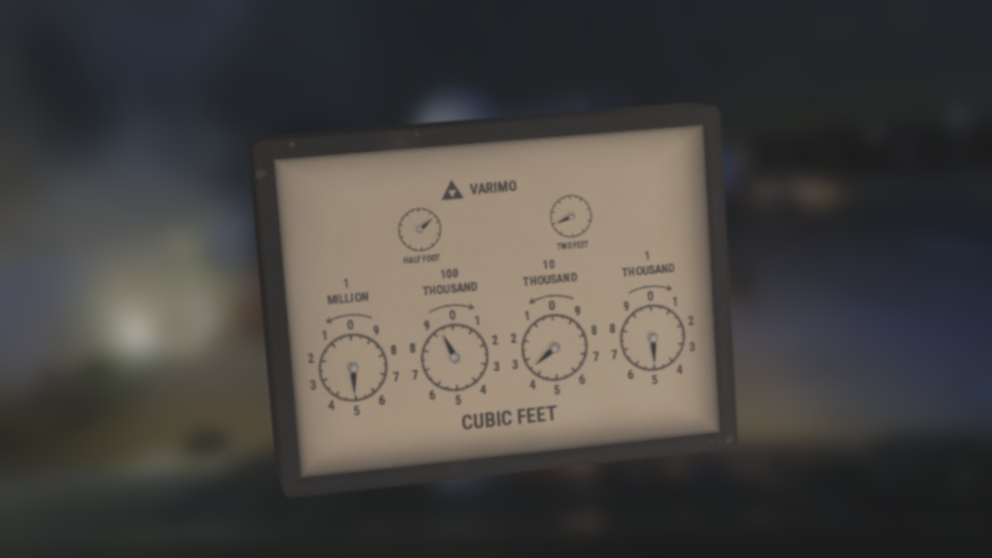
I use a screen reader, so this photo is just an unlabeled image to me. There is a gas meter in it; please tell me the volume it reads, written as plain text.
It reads 493500 ft³
